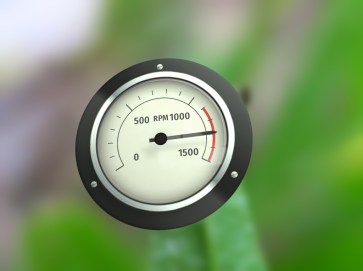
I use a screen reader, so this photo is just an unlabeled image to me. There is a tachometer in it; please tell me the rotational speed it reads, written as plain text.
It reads 1300 rpm
